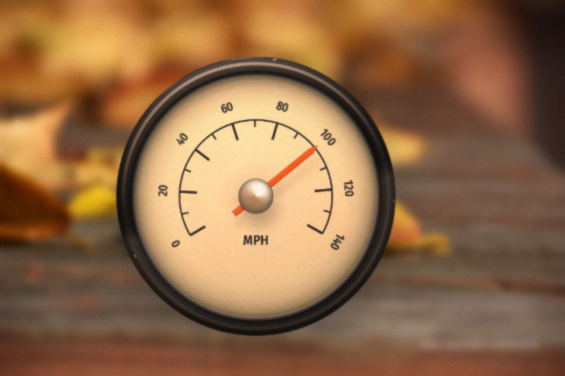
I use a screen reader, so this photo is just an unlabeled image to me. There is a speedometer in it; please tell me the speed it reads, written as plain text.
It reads 100 mph
